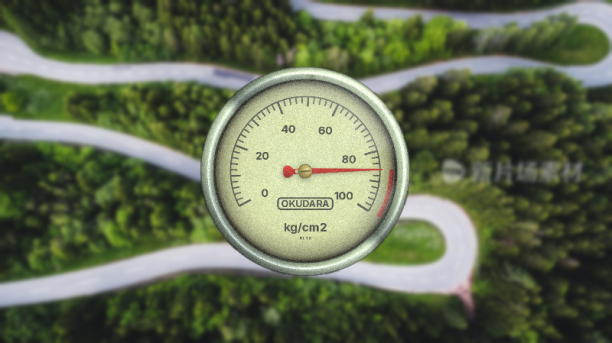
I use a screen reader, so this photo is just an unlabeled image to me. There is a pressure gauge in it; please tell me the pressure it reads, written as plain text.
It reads 86 kg/cm²
